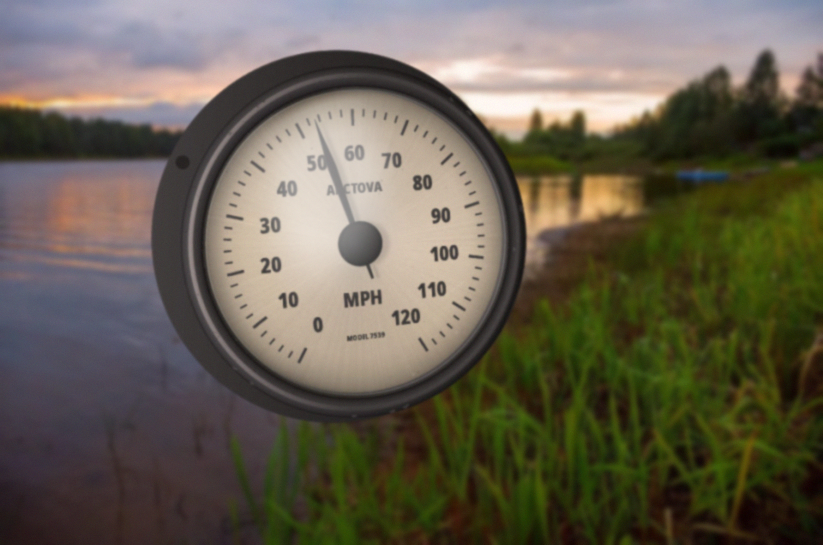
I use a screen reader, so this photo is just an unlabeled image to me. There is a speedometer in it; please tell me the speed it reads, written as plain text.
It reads 53 mph
